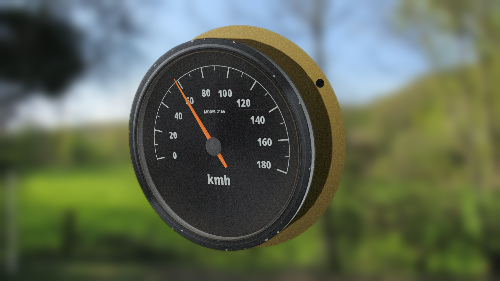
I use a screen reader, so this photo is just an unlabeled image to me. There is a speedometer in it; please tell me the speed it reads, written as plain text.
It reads 60 km/h
